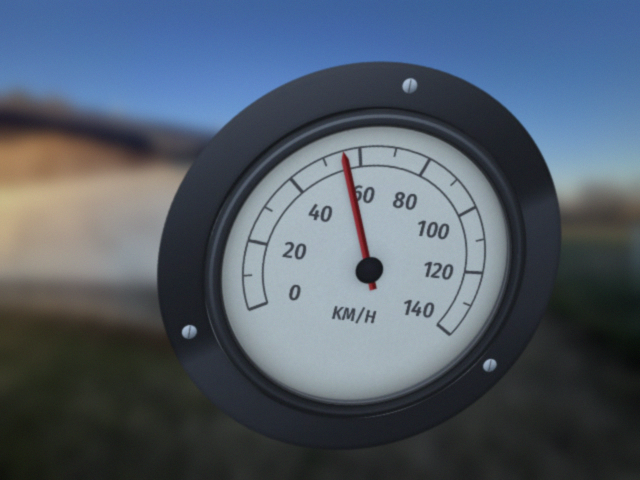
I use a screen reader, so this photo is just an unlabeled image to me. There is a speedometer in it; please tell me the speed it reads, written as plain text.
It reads 55 km/h
